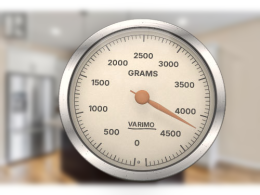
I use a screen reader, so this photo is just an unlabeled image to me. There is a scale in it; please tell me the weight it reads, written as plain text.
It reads 4200 g
